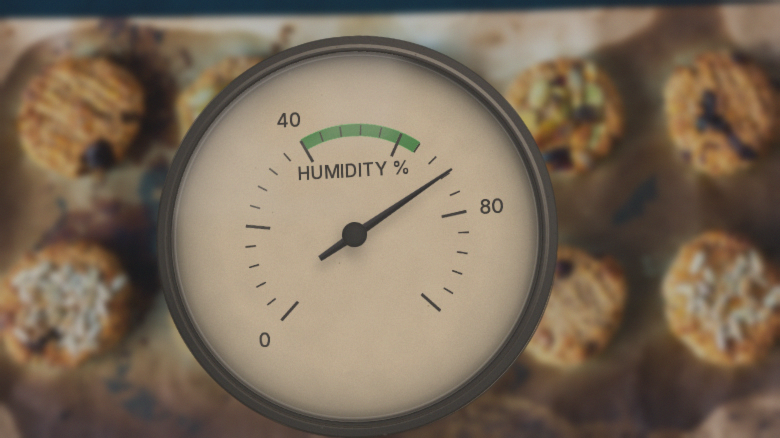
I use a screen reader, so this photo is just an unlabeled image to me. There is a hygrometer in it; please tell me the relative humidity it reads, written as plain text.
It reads 72 %
